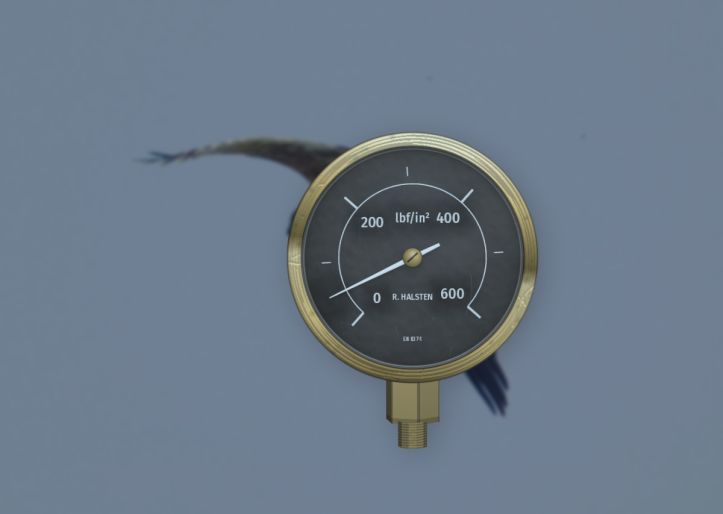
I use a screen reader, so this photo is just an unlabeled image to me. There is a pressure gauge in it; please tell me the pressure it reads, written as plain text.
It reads 50 psi
